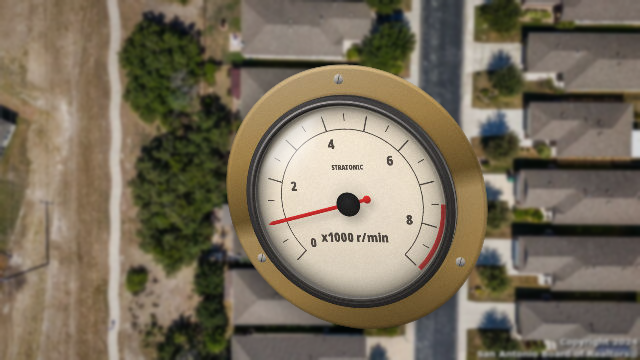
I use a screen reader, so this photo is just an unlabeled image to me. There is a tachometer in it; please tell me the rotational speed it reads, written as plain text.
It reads 1000 rpm
